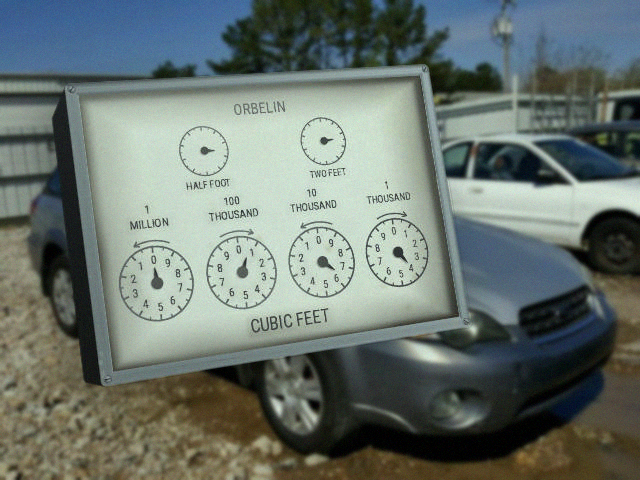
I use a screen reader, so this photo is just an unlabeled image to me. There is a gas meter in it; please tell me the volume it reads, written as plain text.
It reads 6400 ft³
